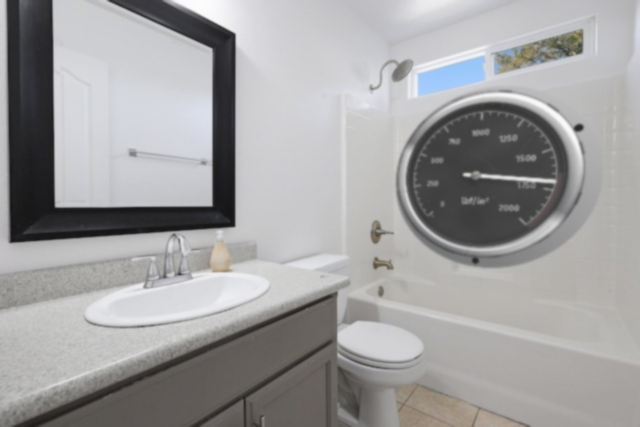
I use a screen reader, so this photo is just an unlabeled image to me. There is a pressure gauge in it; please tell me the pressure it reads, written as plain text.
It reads 1700 psi
